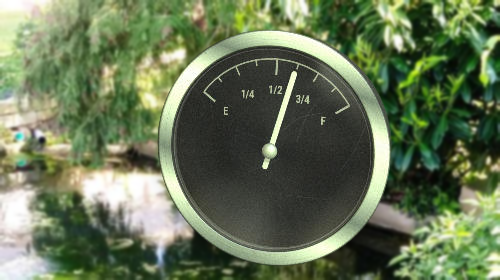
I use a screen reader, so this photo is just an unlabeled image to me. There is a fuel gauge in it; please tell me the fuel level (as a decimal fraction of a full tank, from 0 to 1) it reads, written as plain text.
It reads 0.625
